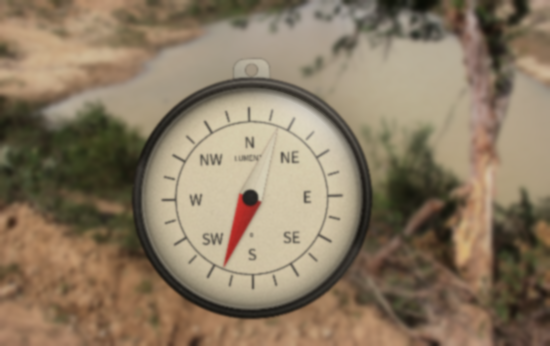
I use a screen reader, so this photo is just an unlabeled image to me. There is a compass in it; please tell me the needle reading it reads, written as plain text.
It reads 202.5 °
